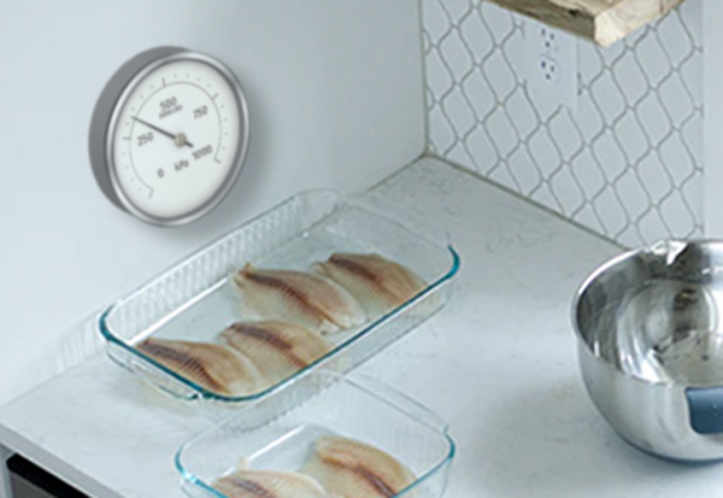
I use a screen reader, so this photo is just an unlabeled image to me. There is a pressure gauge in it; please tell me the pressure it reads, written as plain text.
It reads 325 kPa
